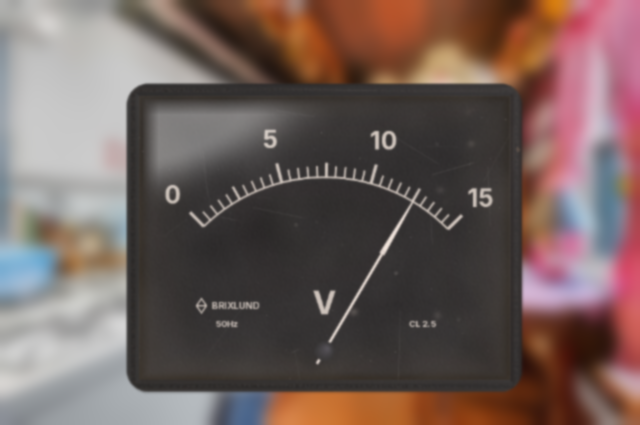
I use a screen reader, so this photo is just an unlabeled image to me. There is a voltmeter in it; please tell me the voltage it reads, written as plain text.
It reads 12.5 V
